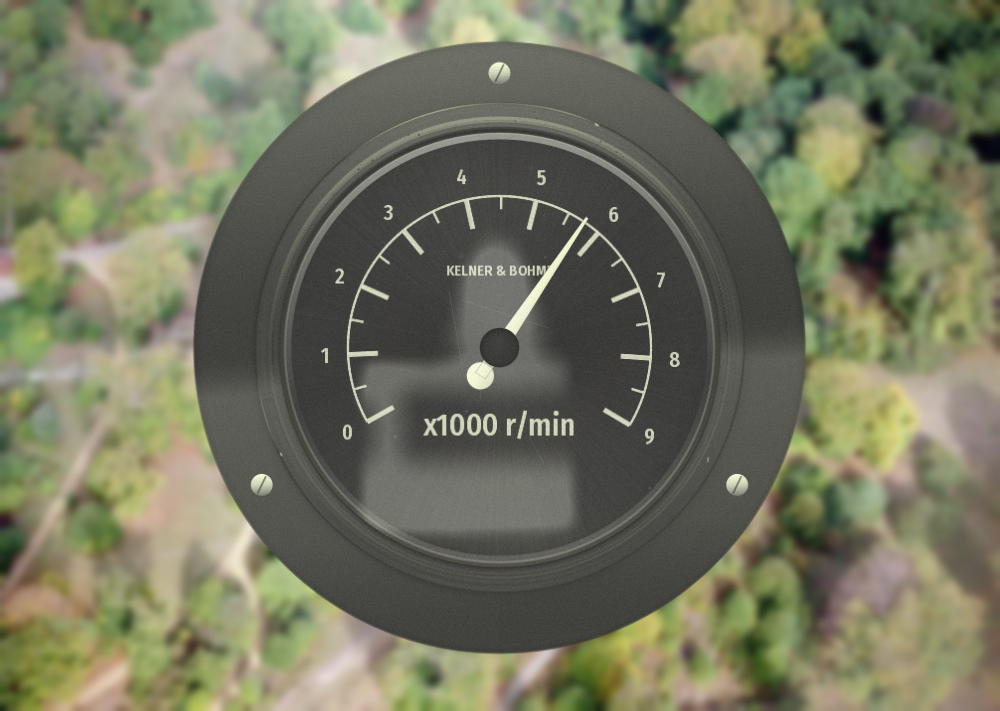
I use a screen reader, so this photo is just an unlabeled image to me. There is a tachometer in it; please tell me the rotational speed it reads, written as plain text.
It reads 5750 rpm
